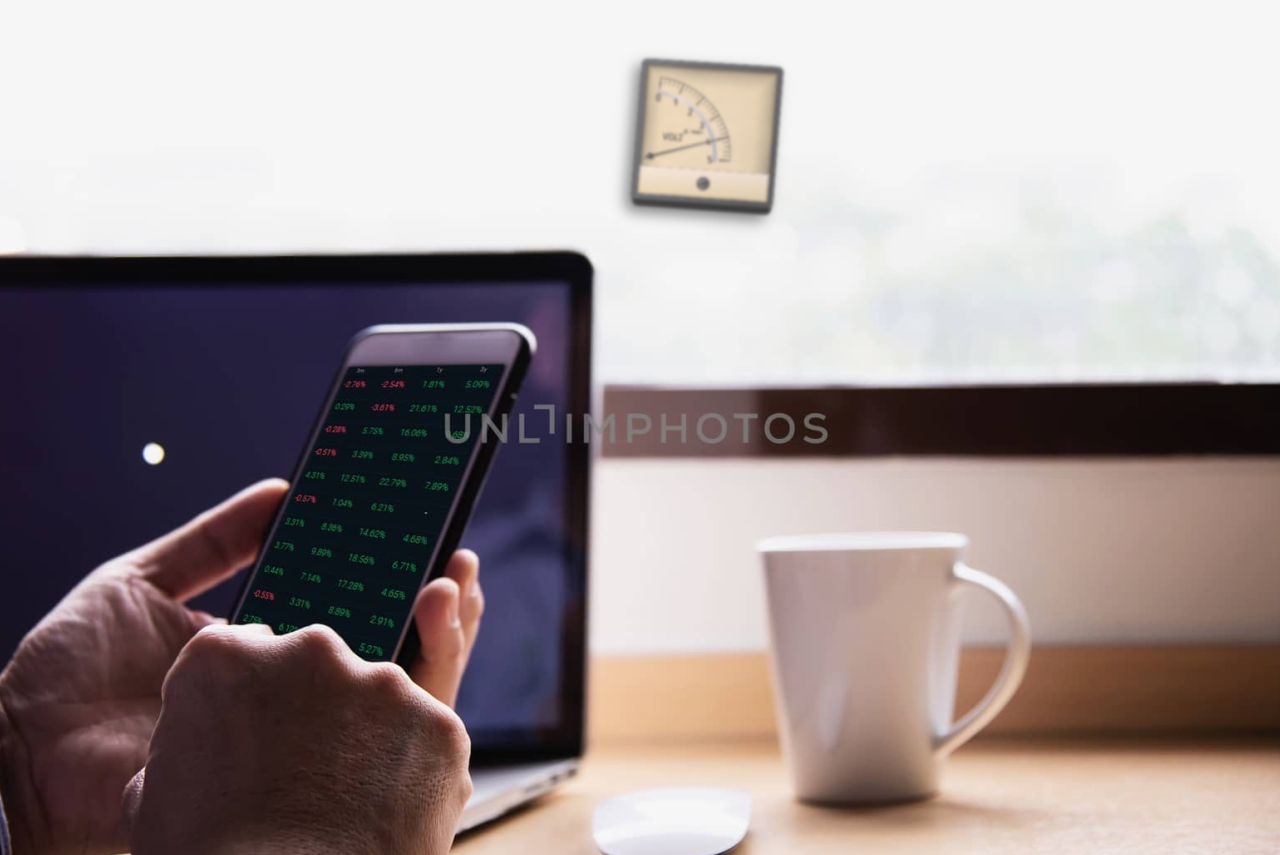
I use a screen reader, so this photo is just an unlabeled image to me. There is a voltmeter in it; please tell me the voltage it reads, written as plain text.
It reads 4 V
